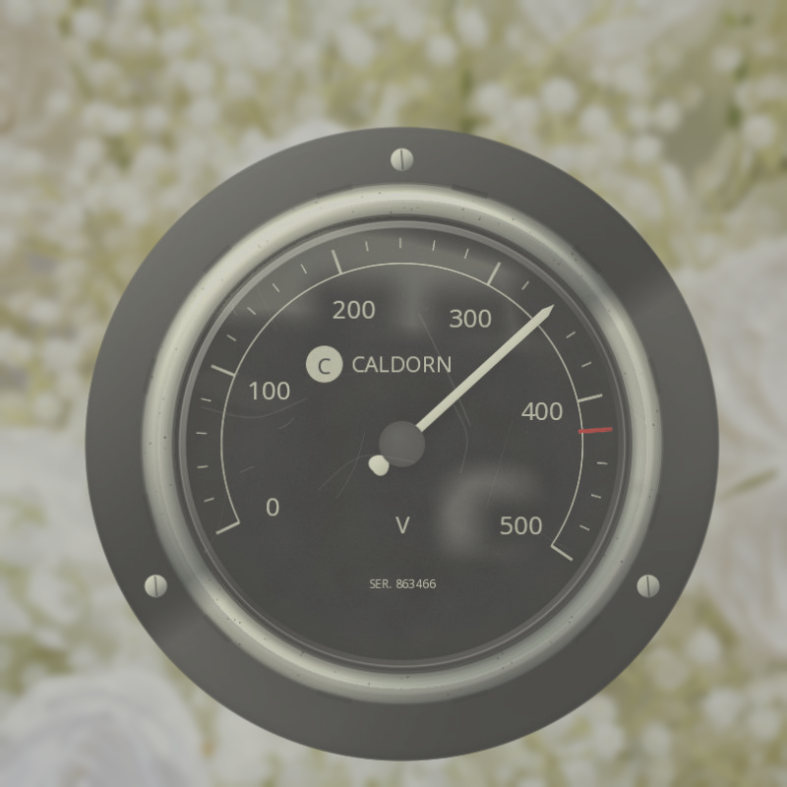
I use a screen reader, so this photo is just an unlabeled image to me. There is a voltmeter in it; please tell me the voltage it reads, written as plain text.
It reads 340 V
